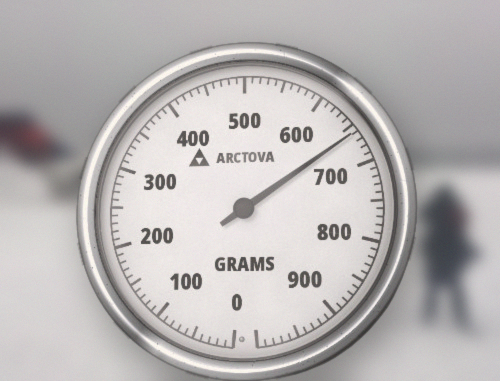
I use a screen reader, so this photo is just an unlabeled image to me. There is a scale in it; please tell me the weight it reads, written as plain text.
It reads 660 g
